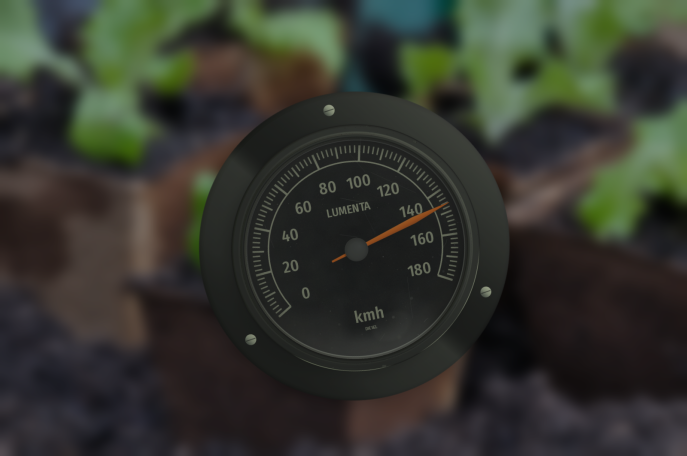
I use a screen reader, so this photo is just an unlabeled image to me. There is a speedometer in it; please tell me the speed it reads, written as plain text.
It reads 146 km/h
